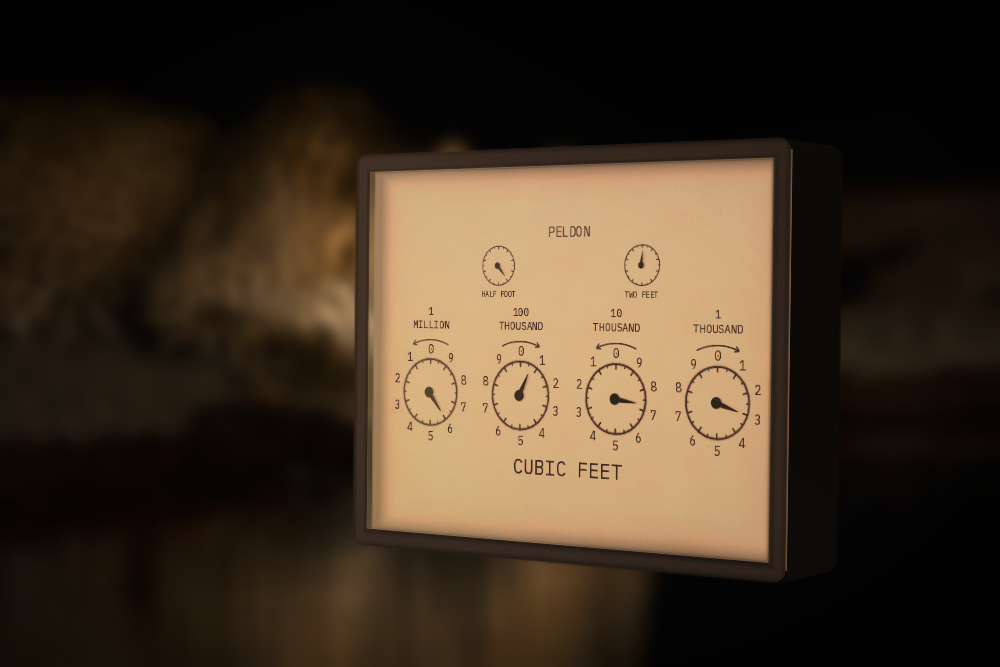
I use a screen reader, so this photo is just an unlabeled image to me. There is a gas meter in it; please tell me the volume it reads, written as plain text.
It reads 607300 ft³
